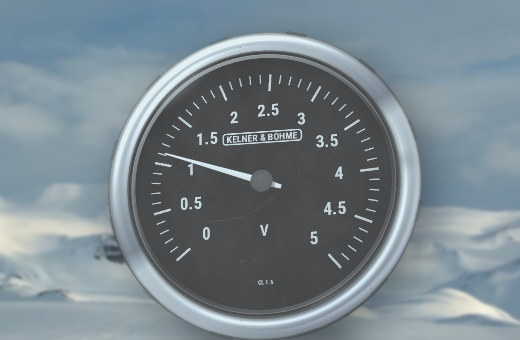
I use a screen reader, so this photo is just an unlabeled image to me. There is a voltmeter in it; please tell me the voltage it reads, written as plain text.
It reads 1.1 V
